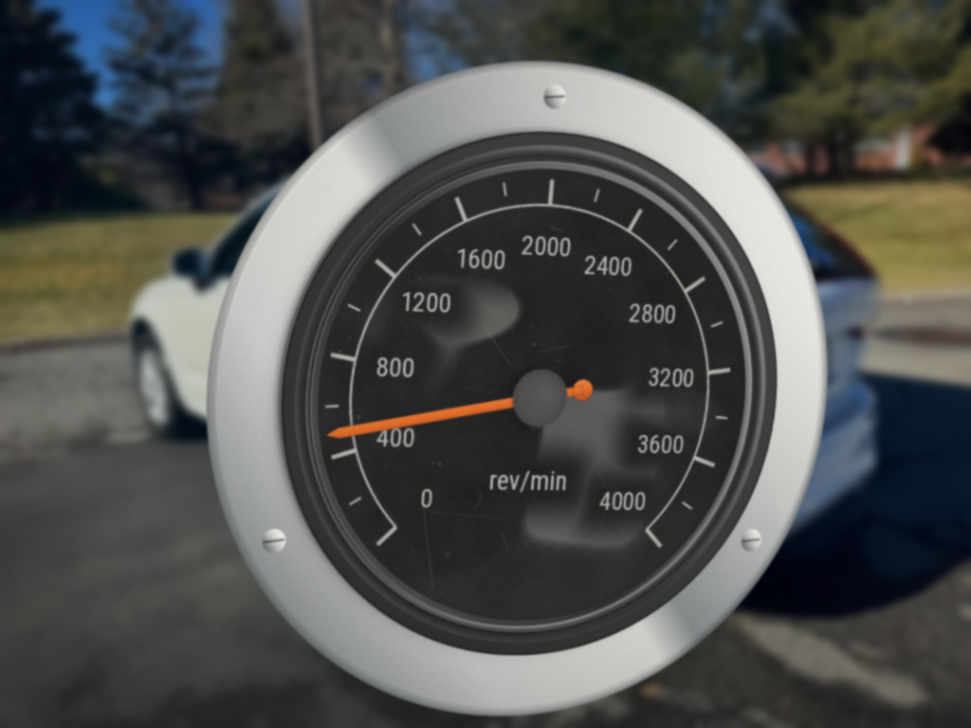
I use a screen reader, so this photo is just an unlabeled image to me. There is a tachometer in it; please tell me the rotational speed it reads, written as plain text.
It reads 500 rpm
